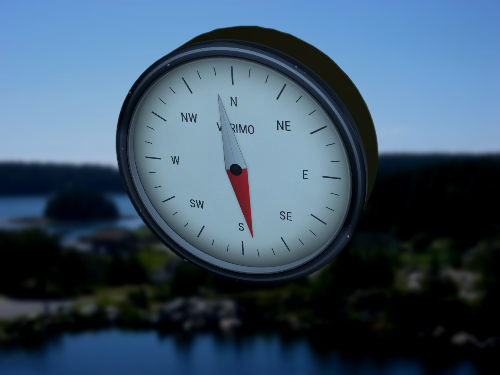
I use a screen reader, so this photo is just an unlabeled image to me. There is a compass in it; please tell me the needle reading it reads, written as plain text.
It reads 170 °
